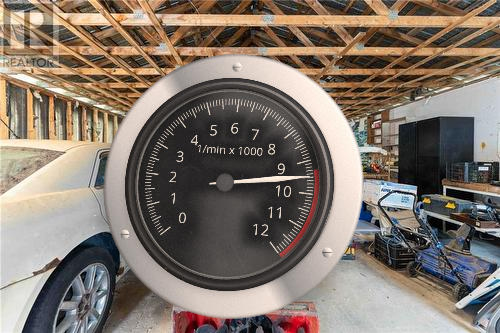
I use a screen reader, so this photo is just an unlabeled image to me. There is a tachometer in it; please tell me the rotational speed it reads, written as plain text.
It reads 9500 rpm
